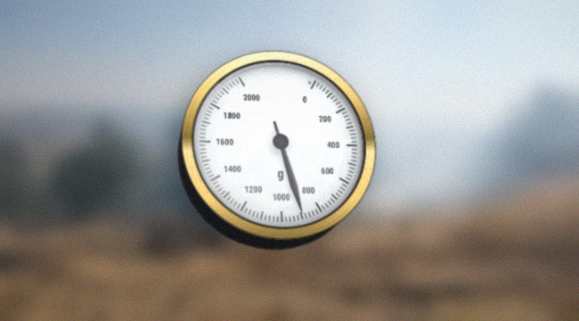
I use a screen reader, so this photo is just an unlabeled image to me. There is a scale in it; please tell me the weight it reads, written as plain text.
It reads 900 g
